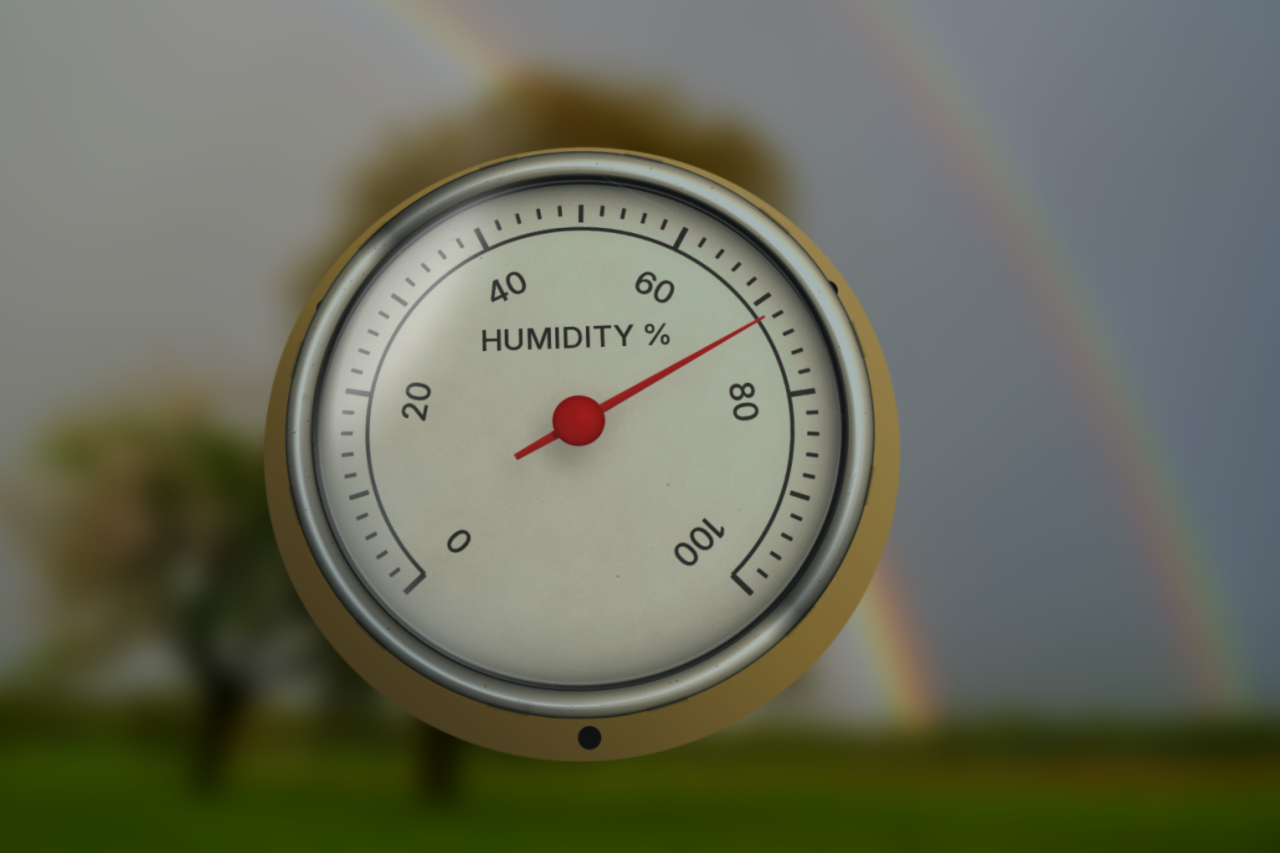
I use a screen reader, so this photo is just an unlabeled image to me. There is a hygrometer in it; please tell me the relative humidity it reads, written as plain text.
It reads 72 %
